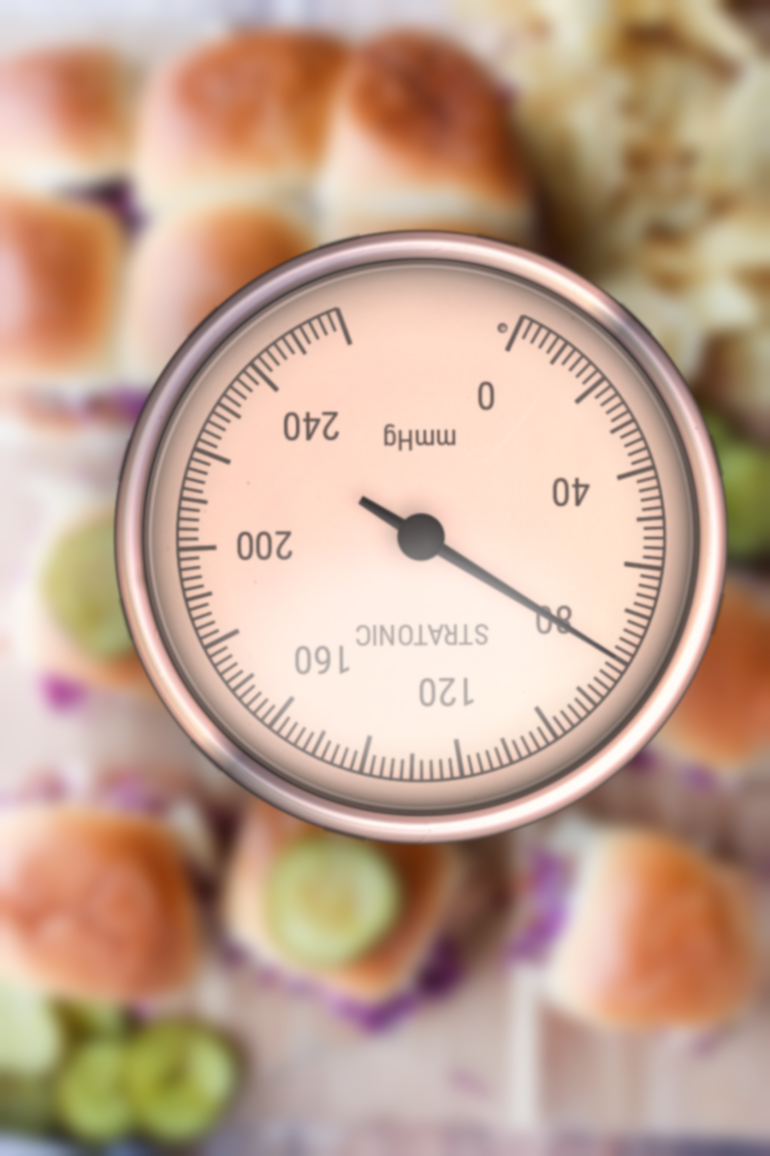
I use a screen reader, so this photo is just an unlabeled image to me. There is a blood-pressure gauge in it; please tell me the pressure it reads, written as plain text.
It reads 80 mmHg
